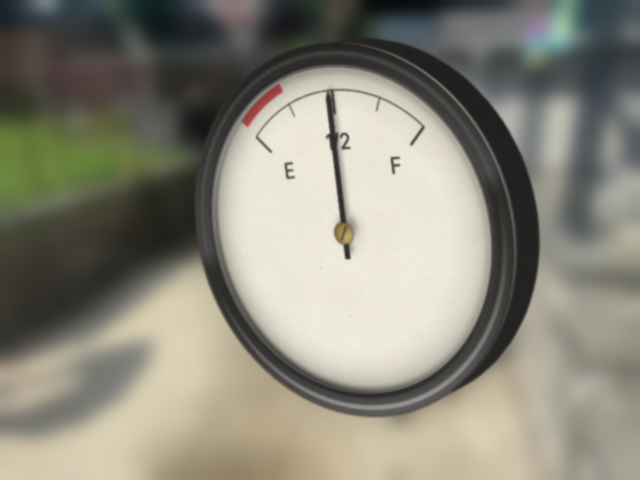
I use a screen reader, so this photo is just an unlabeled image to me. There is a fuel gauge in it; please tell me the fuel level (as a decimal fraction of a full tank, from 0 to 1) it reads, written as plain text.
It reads 0.5
